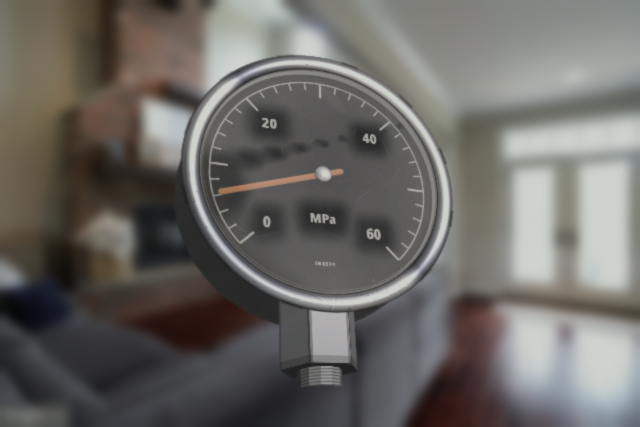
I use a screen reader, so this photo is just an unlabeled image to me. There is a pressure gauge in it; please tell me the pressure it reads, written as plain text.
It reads 6 MPa
